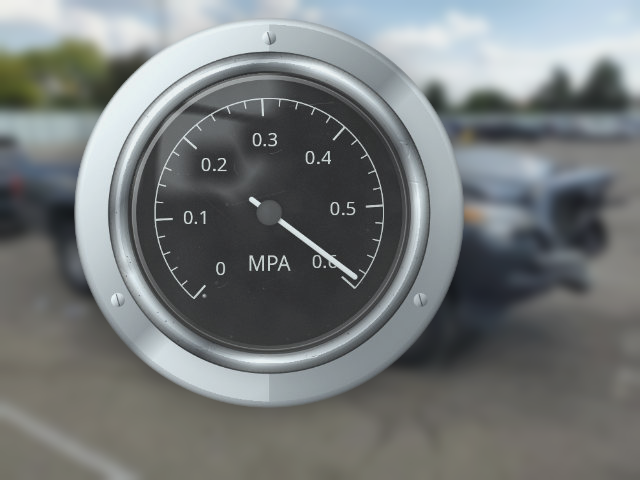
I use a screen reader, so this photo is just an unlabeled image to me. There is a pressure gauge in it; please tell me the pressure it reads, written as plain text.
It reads 0.59 MPa
